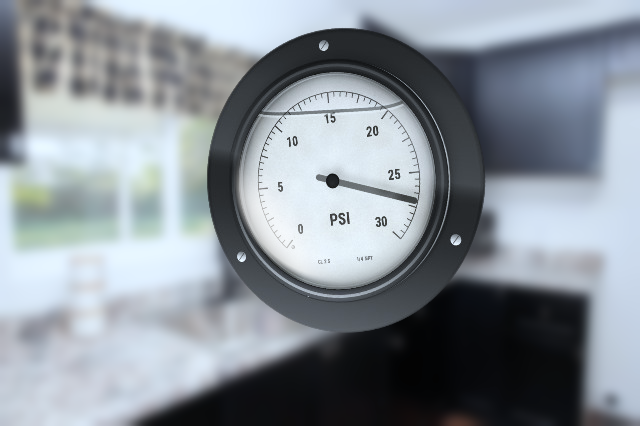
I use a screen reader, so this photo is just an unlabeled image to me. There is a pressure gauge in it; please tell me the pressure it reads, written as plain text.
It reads 27 psi
